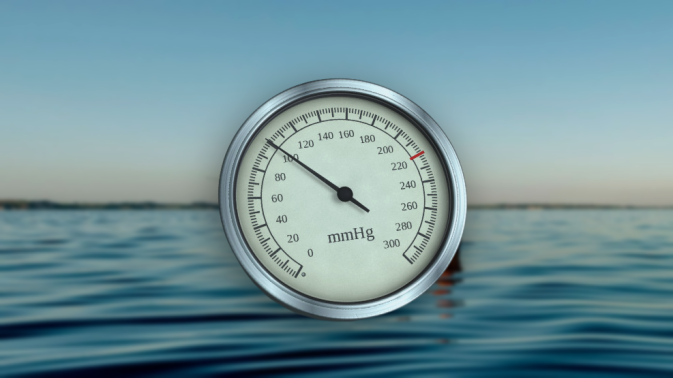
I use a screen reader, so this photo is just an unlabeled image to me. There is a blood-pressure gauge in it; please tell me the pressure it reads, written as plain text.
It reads 100 mmHg
